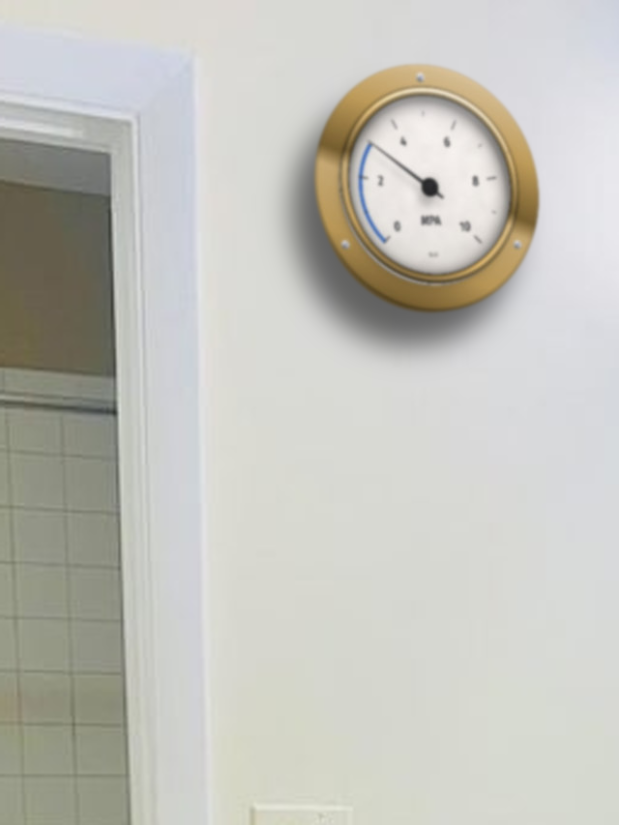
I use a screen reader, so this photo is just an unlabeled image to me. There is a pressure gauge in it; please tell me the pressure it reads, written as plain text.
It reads 3 MPa
